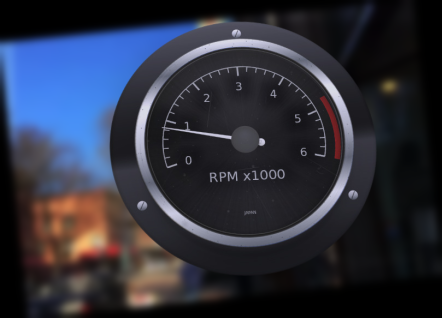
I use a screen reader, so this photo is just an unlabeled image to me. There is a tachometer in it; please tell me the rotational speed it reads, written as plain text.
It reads 800 rpm
